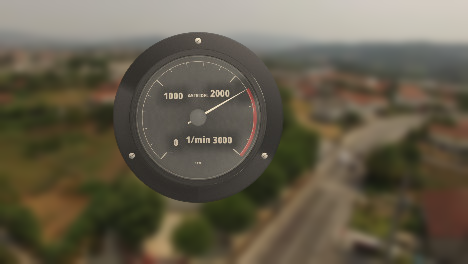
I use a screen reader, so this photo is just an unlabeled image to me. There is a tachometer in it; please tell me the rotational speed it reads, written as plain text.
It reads 2200 rpm
